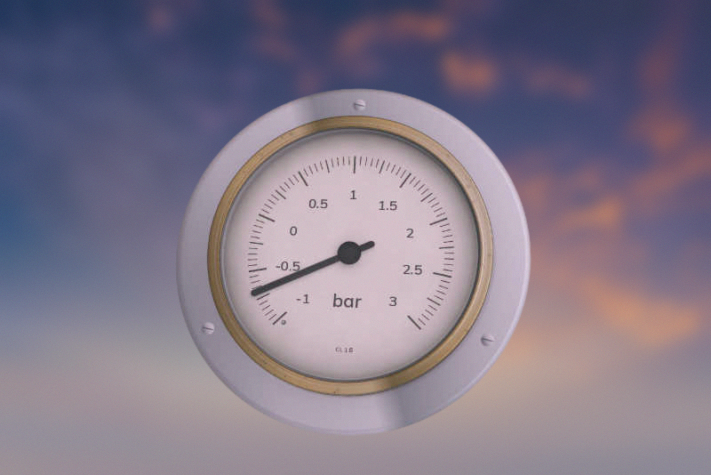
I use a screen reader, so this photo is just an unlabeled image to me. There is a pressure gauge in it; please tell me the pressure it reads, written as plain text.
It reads -0.7 bar
